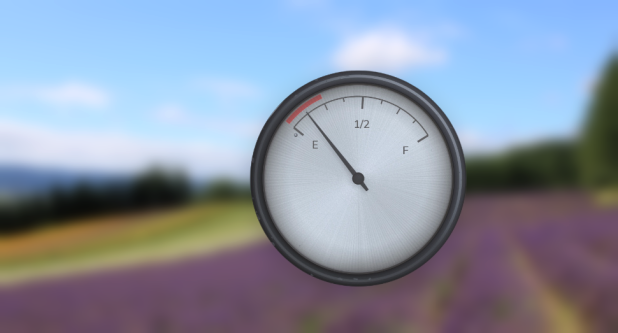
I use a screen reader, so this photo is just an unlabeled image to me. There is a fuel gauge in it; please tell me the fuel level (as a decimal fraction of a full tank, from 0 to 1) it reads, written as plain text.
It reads 0.125
